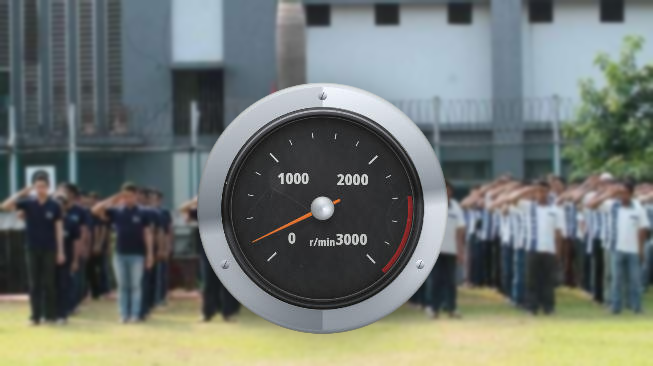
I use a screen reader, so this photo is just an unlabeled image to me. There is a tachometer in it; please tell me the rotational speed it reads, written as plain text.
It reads 200 rpm
